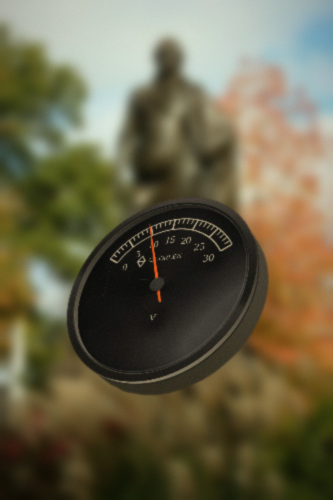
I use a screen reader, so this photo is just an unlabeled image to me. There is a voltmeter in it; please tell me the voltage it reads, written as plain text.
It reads 10 V
